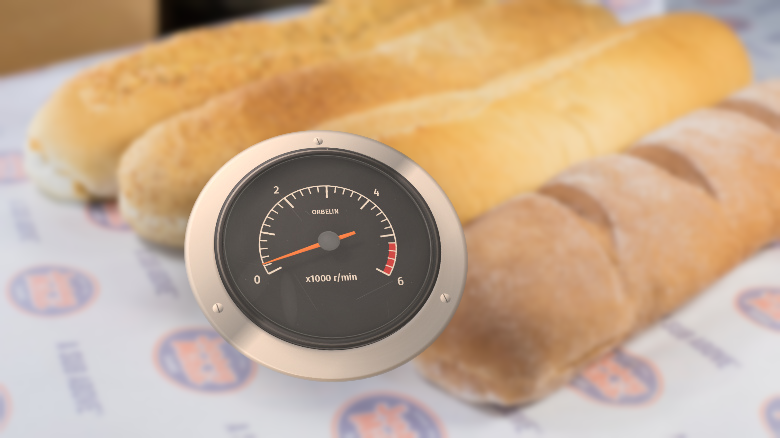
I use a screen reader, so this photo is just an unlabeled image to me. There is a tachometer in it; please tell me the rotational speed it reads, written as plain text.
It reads 200 rpm
